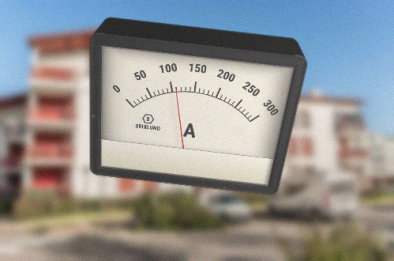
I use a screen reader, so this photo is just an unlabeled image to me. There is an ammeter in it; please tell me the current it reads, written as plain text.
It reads 110 A
